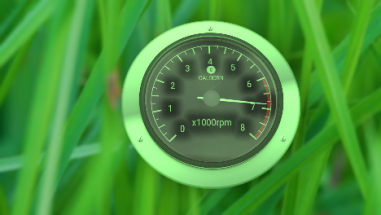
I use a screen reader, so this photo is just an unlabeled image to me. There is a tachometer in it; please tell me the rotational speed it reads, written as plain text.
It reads 6875 rpm
